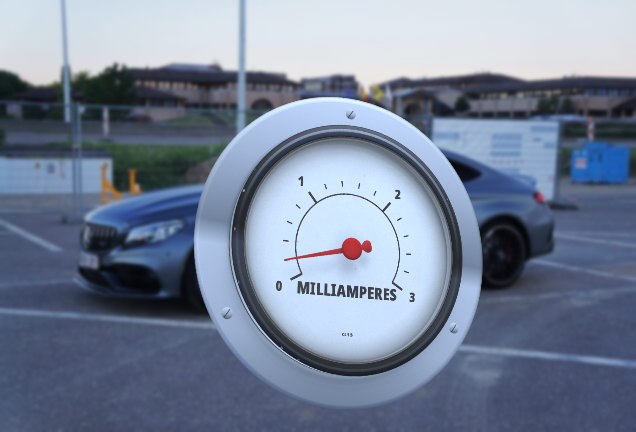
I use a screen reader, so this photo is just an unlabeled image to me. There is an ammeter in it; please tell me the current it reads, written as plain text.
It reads 0.2 mA
